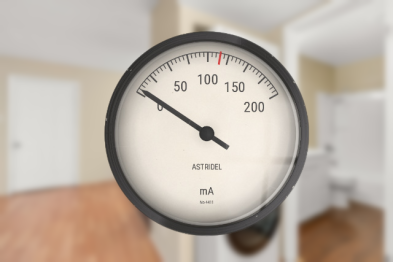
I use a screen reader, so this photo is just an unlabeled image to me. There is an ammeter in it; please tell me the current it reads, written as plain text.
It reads 5 mA
